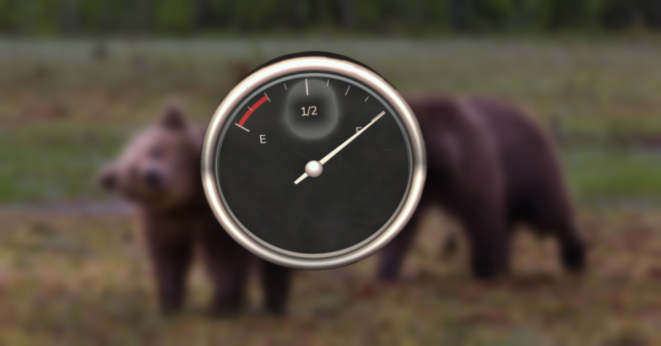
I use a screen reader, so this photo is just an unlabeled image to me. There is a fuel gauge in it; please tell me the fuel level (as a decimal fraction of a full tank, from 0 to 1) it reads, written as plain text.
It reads 1
